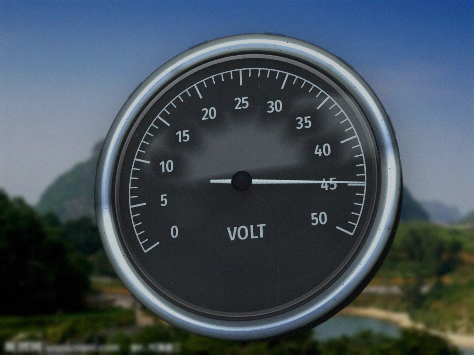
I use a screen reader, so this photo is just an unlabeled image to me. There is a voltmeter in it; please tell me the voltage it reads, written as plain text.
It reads 45 V
